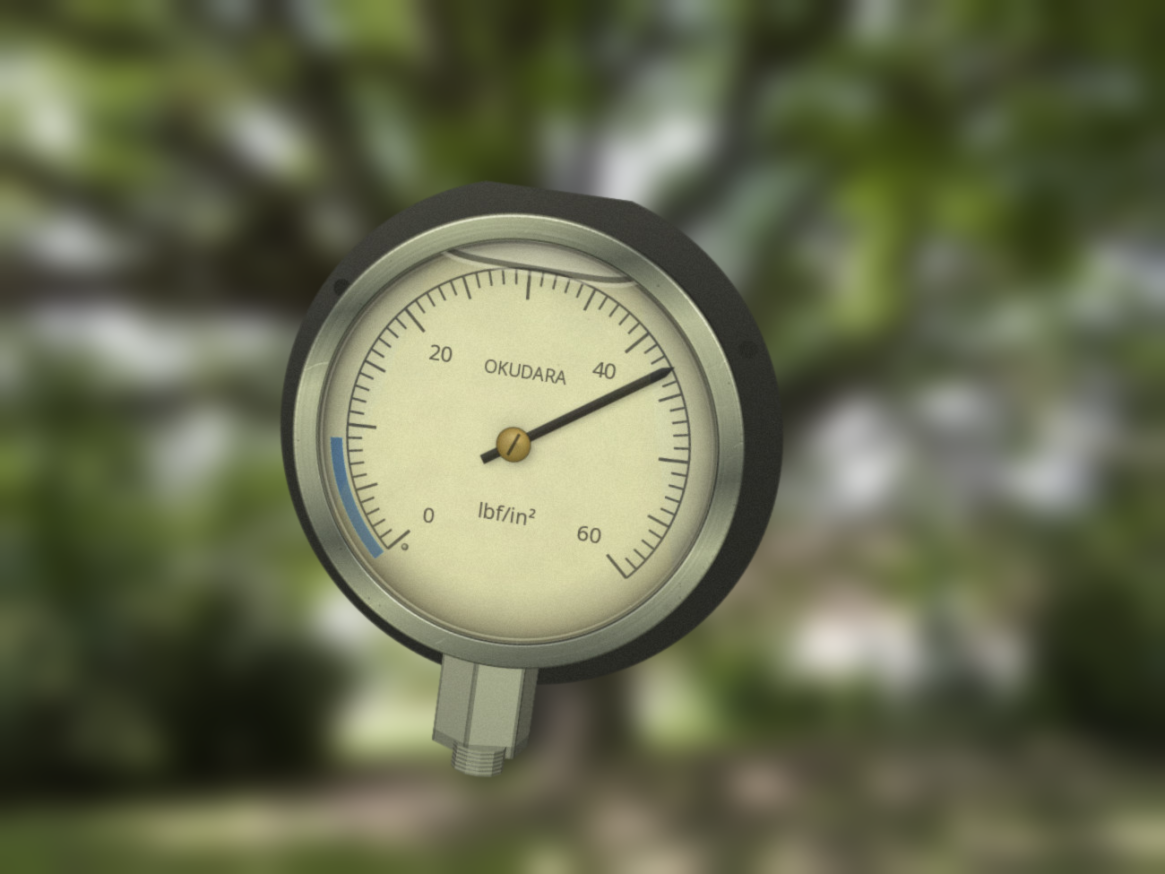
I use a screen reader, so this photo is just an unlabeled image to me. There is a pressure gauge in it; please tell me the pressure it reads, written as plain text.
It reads 43 psi
